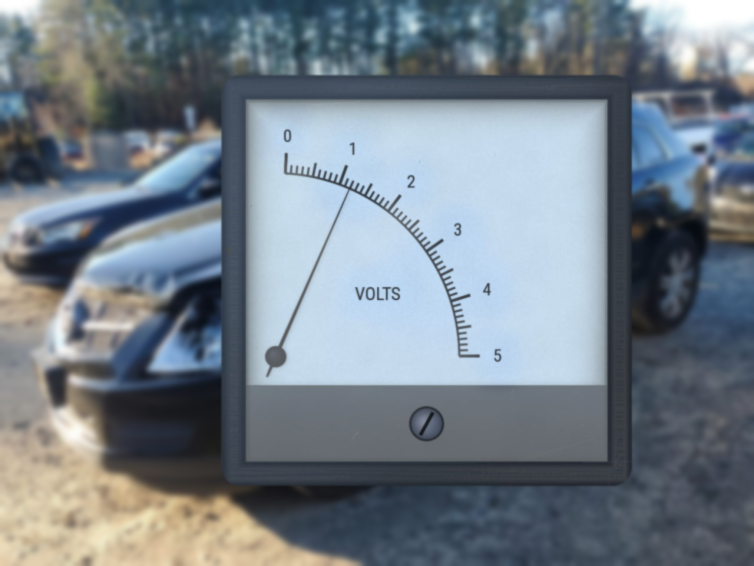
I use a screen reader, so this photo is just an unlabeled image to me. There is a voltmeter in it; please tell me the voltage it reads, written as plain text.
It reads 1.2 V
